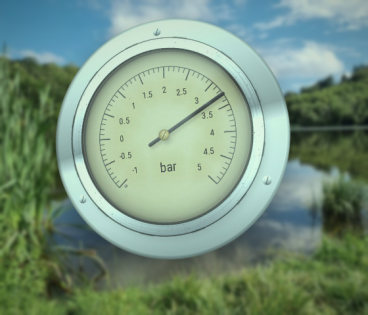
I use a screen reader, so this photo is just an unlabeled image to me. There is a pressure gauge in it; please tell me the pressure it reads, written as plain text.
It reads 3.3 bar
